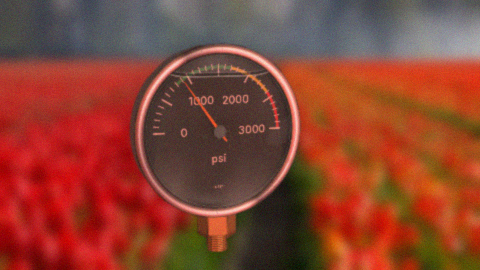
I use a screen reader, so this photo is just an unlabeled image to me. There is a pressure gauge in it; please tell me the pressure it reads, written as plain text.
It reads 900 psi
